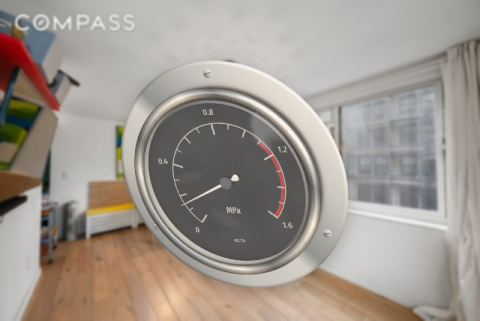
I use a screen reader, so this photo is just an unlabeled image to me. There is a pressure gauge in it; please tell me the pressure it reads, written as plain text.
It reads 0.15 MPa
